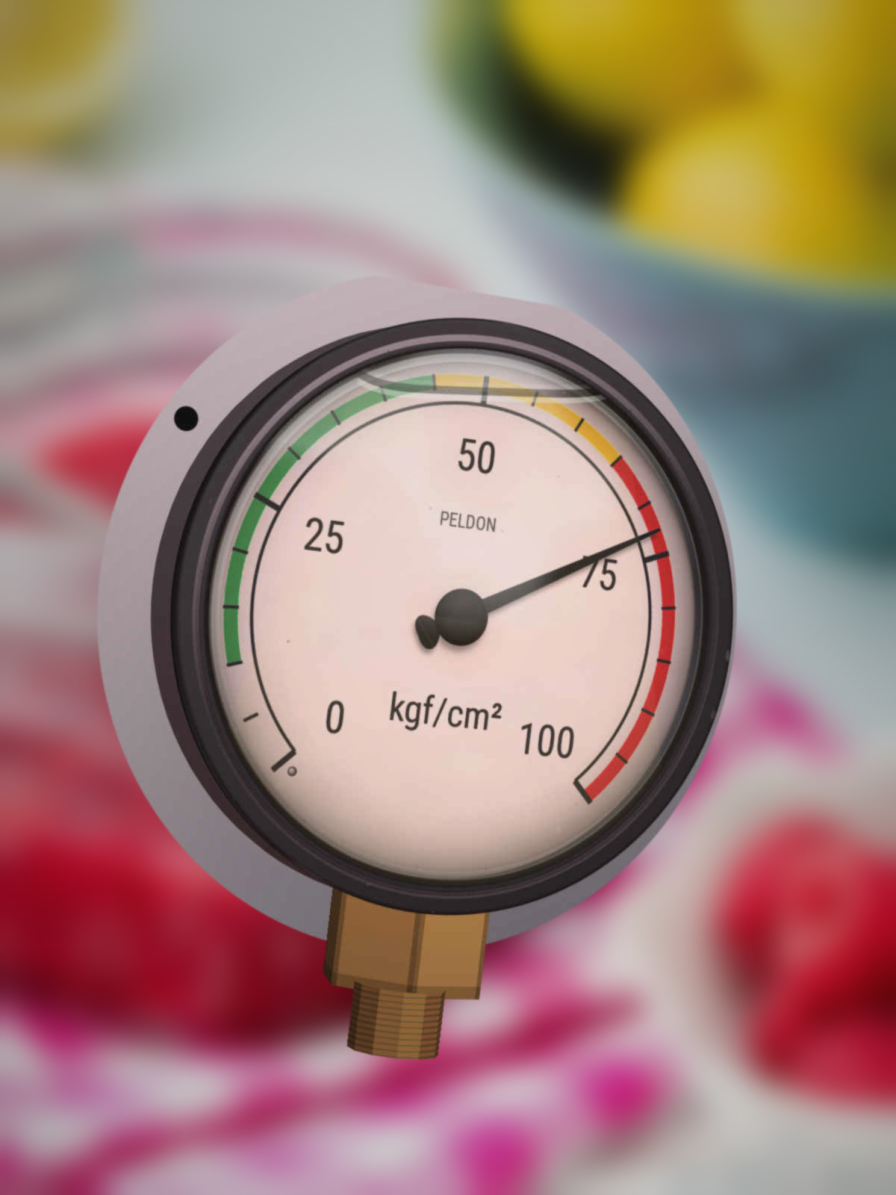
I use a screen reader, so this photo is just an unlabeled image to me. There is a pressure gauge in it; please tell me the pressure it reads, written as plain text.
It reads 72.5 kg/cm²
